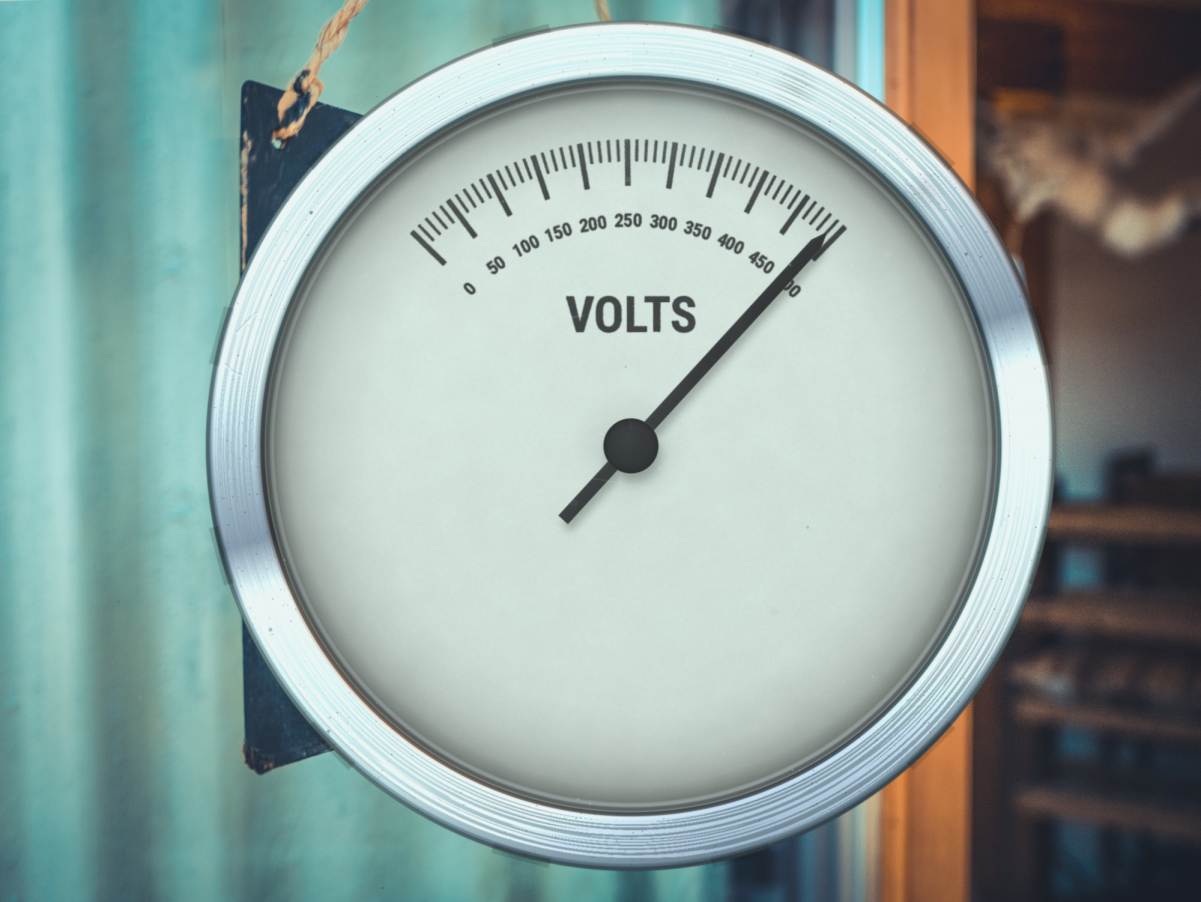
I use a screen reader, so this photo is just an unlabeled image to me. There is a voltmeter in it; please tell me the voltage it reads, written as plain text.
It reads 490 V
